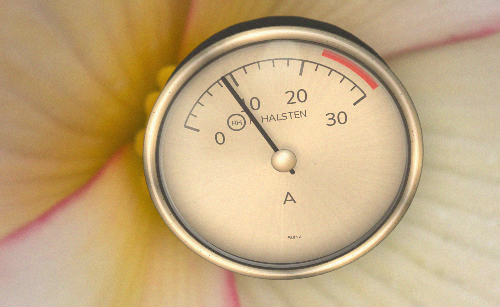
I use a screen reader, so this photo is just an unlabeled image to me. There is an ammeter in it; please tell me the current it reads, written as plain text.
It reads 9 A
